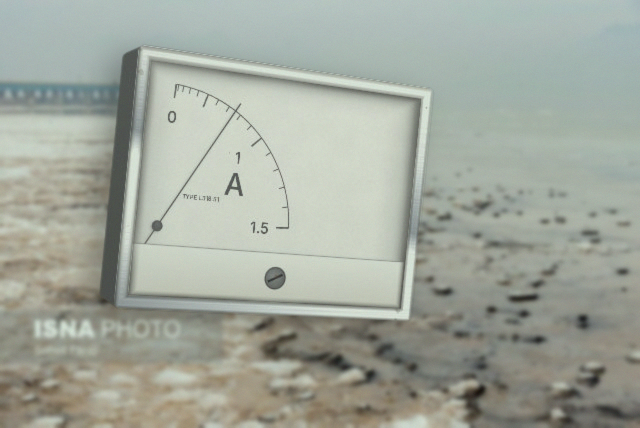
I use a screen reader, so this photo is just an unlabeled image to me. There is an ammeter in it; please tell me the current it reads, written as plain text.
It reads 0.75 A
